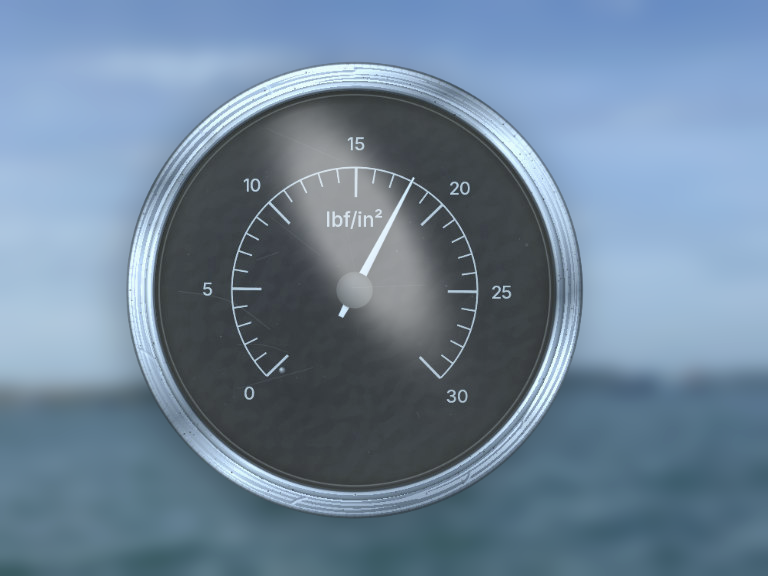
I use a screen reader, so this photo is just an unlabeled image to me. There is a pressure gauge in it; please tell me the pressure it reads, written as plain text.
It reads 18 psi
